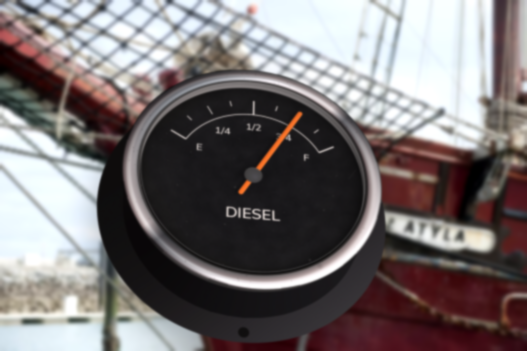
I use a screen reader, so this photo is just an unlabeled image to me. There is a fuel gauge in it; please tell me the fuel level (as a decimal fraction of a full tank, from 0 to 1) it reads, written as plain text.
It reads 0.75
